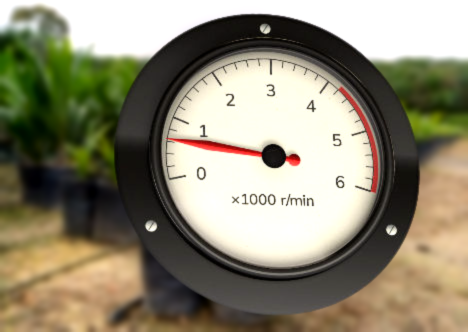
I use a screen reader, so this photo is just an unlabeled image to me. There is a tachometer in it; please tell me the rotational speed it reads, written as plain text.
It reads 600 rpm
